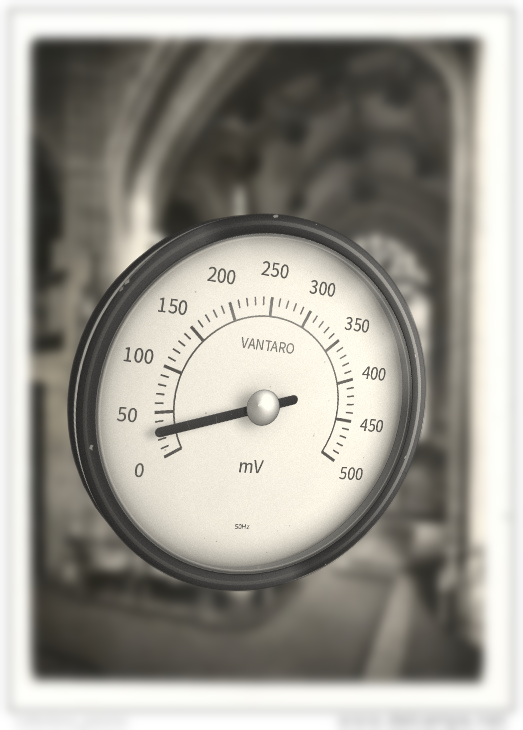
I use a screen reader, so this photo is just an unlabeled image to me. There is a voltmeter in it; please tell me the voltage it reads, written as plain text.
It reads 30 mV
